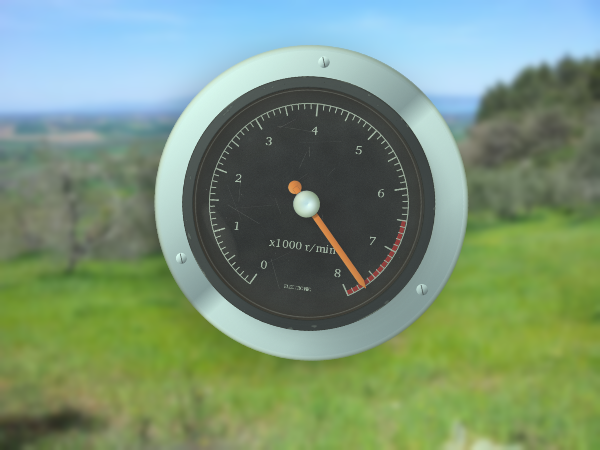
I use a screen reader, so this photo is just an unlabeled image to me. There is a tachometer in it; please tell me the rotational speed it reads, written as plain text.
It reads 7700 rpm
